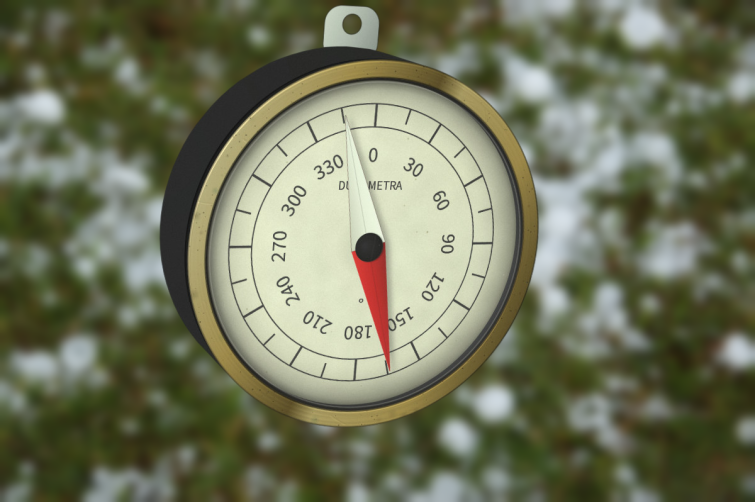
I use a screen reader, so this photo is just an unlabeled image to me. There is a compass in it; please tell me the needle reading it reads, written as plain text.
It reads 165 °
